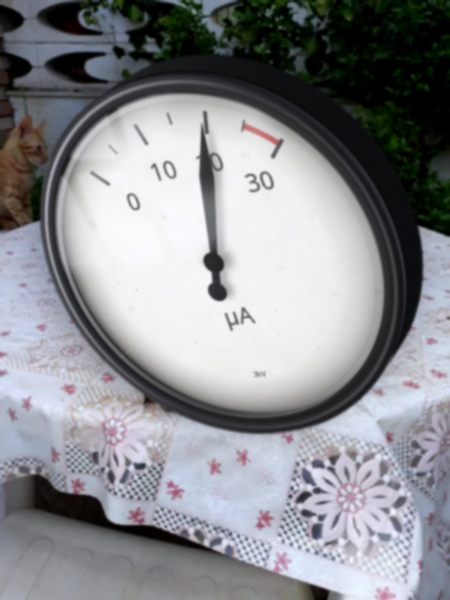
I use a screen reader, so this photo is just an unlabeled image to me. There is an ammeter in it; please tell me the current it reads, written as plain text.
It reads 20 µA
